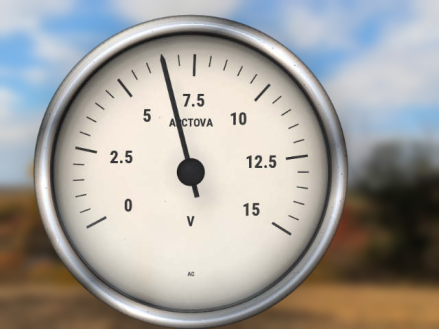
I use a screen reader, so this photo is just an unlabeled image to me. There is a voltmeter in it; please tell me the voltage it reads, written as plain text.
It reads 6.5 V
